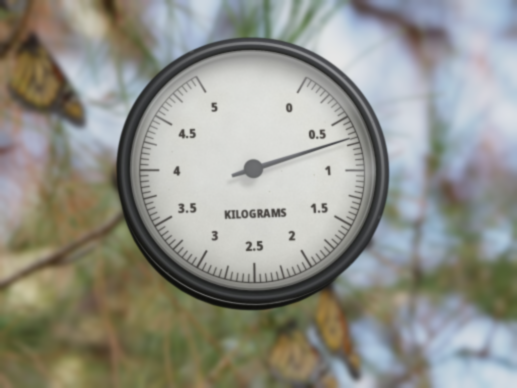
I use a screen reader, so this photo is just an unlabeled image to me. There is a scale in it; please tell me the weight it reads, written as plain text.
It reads 0.7 kg
